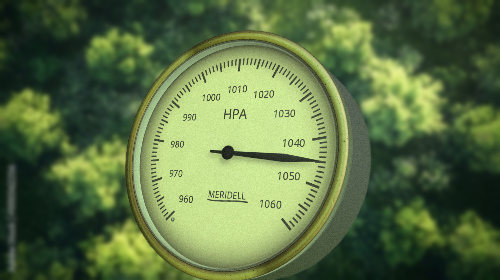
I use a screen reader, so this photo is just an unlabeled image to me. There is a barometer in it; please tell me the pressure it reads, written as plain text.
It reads 1045 hPa
